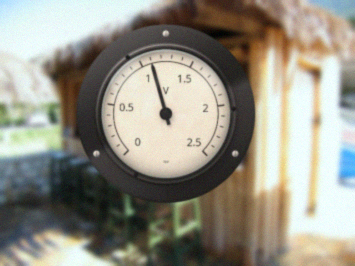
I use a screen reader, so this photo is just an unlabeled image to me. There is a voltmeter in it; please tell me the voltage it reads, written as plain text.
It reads 1.1 V
